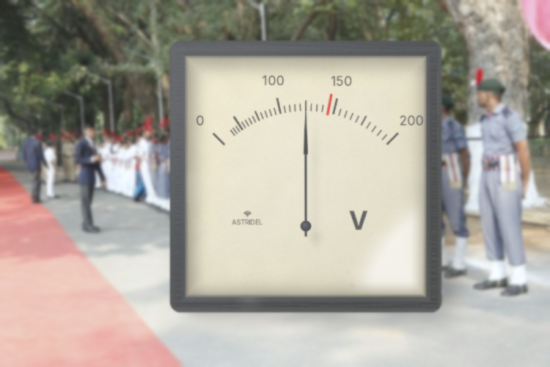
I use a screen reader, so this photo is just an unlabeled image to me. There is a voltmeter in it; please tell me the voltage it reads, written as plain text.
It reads 125 V
